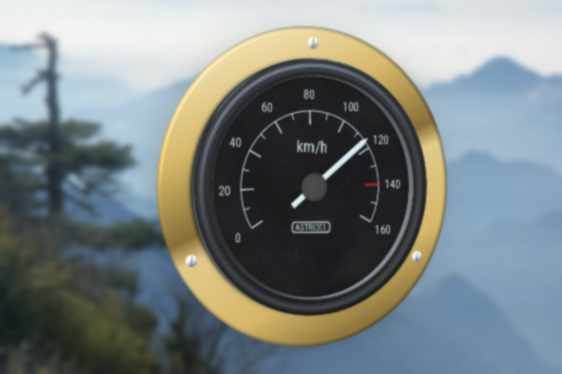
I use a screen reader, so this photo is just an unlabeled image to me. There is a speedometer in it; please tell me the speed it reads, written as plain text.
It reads 115 km/h
